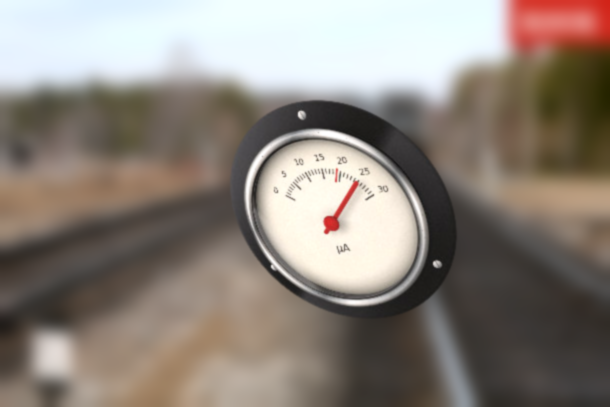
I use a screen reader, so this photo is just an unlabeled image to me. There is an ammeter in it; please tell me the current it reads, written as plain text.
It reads 25 µA
